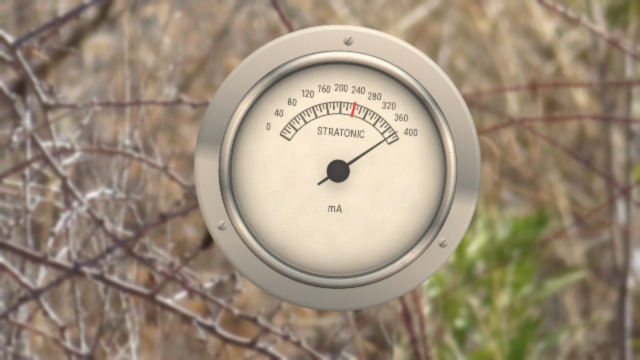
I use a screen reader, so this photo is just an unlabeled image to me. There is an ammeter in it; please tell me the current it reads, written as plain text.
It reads 380 mA
